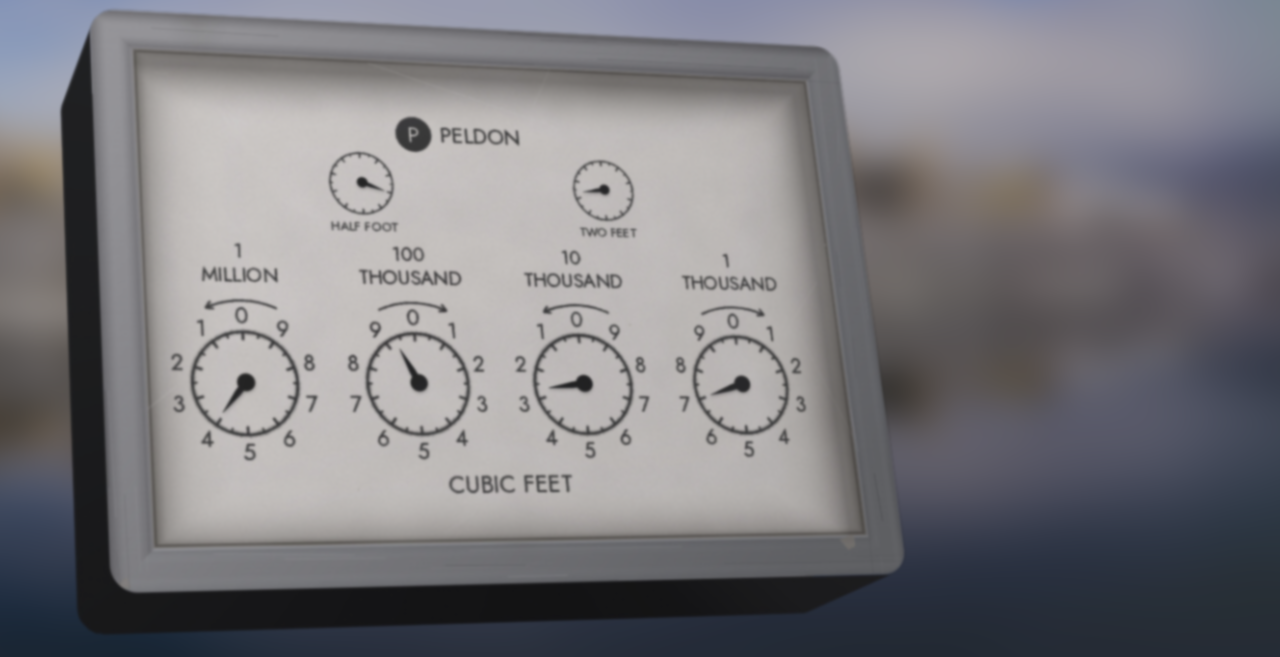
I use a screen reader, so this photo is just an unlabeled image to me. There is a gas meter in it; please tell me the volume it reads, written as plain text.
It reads 392700 ft³
